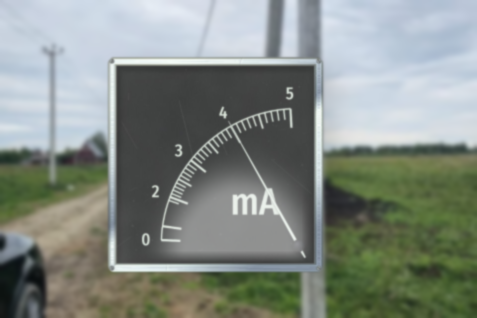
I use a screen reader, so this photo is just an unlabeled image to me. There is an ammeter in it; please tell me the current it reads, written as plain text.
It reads 4 mA
